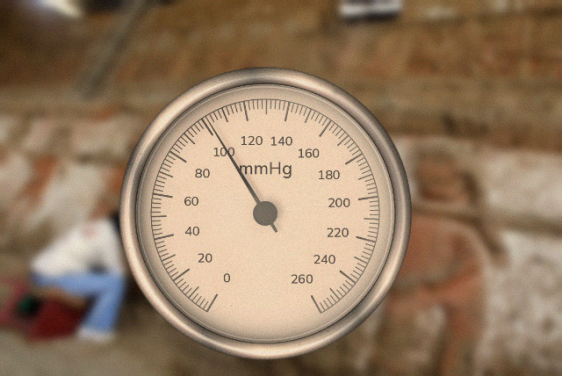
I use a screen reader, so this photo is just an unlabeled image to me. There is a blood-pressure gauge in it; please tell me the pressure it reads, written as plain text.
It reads 102 mmHg
